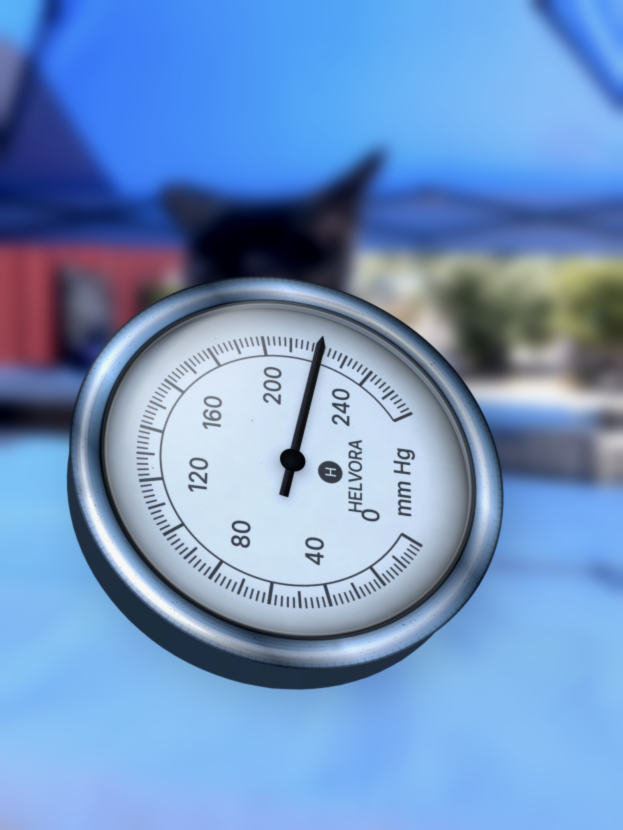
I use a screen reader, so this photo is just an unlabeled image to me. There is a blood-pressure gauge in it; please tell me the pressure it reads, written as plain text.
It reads 220 mmHg
